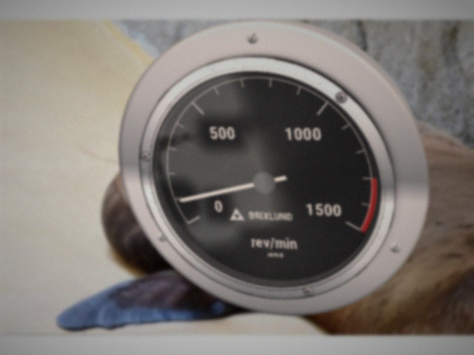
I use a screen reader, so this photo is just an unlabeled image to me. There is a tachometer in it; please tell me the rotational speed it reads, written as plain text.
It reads 100 rpm
